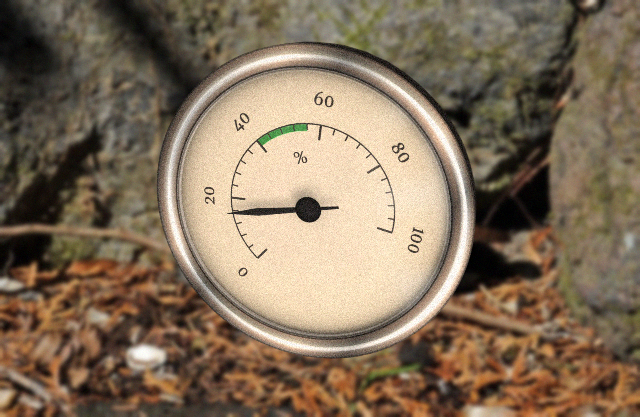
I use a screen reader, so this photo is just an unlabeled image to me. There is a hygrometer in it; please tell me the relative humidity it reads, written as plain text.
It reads 16 %
